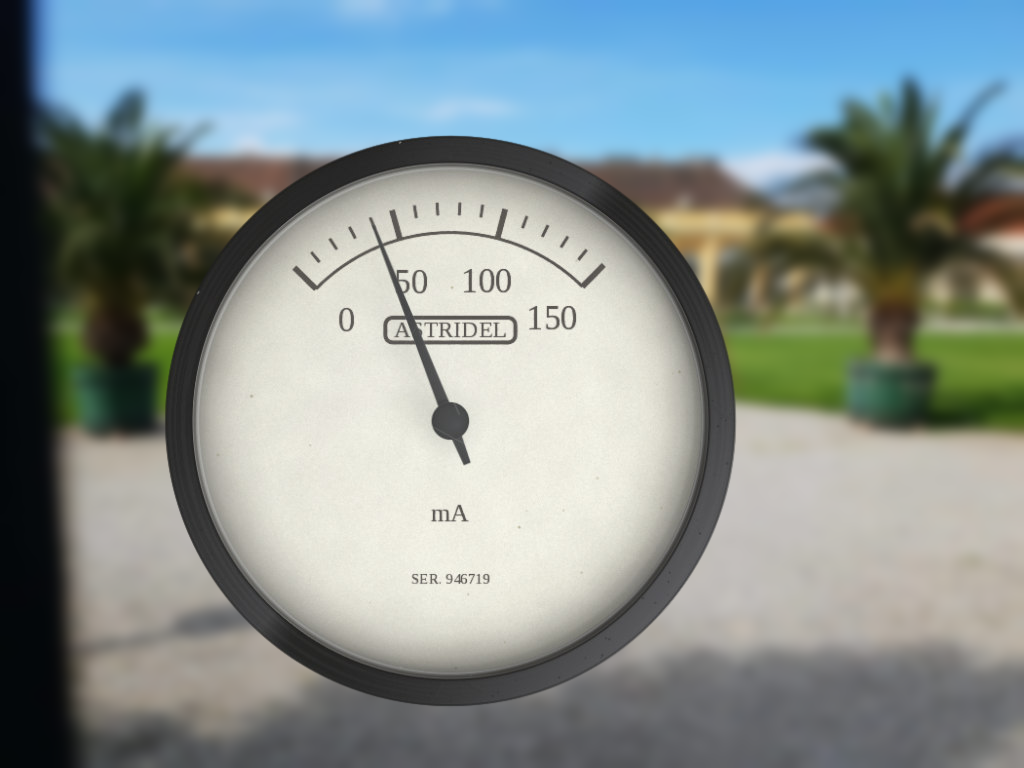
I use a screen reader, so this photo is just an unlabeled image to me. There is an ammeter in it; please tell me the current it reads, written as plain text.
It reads 40 mA
